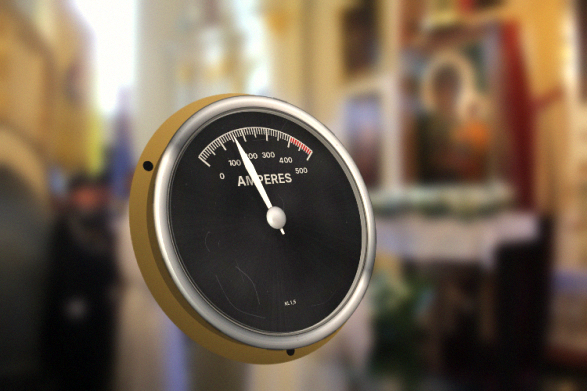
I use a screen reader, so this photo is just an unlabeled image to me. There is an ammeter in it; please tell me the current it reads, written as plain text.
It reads 150 A
